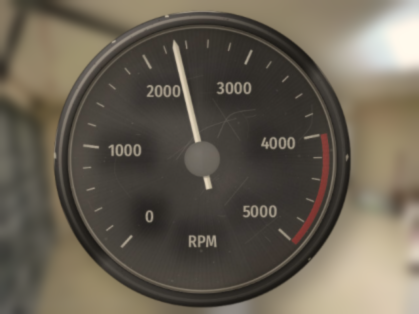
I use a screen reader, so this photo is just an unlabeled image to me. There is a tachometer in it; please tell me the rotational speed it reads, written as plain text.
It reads 2300 rpm
